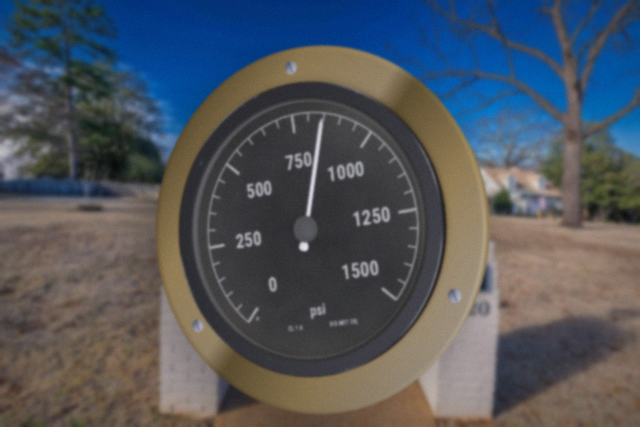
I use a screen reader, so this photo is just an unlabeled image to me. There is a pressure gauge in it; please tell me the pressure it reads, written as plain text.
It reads 850 psi
